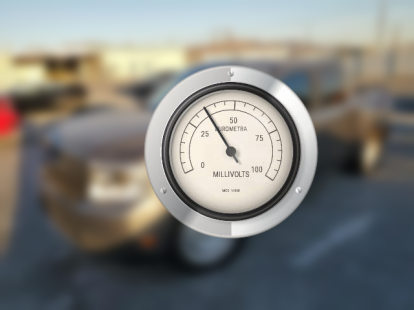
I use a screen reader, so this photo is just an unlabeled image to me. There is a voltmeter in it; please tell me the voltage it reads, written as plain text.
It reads 35 mV
